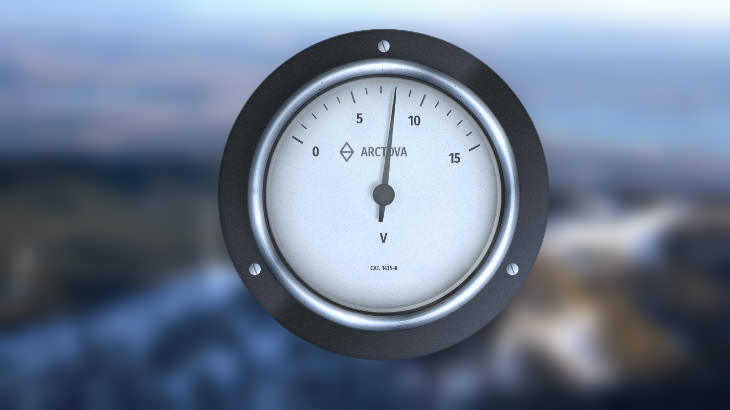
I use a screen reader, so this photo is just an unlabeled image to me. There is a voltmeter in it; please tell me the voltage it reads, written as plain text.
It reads 8 V
